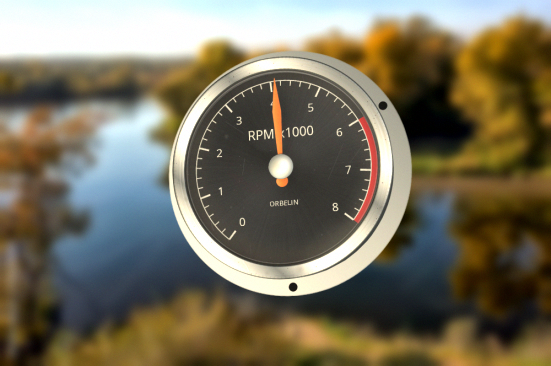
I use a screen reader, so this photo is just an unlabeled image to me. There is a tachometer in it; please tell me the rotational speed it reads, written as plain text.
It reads 4100 rpm
